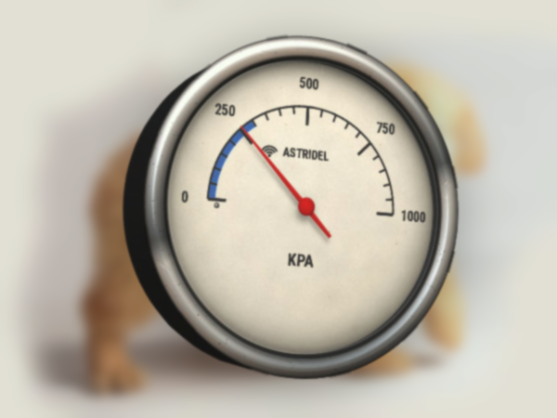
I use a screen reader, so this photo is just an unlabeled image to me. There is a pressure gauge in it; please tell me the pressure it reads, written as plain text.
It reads 250 kPa
